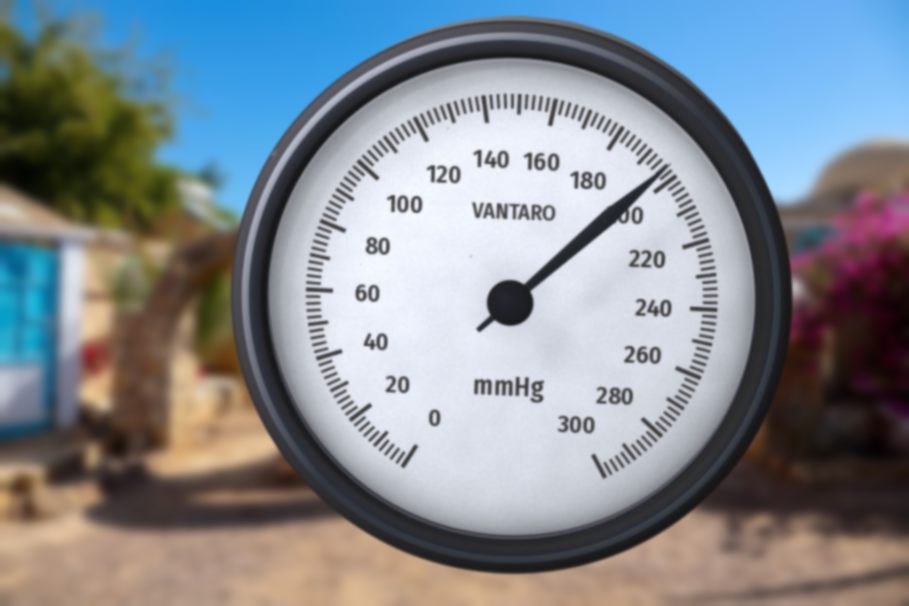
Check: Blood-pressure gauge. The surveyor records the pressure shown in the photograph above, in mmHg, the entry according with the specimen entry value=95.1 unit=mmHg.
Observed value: value=196 unit=mmHg
